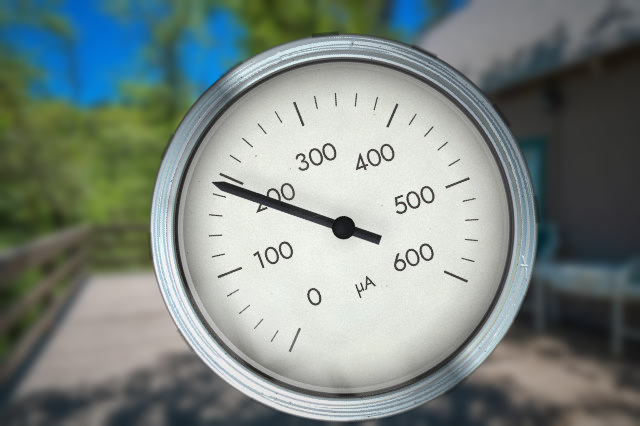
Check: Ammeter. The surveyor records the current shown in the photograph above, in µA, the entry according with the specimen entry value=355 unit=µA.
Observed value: value=190 unit=µA
